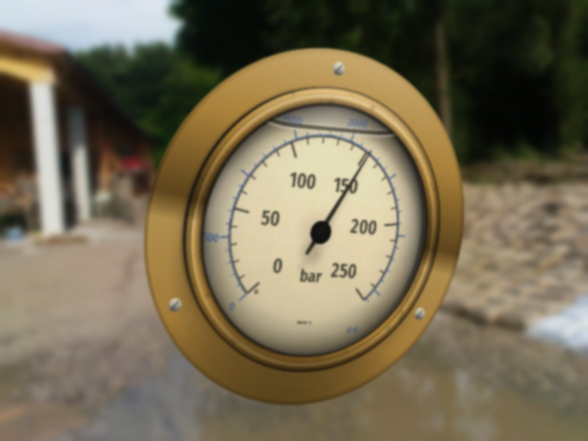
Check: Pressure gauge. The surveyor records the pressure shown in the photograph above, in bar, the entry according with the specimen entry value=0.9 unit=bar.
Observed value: value=150 unit=bar
